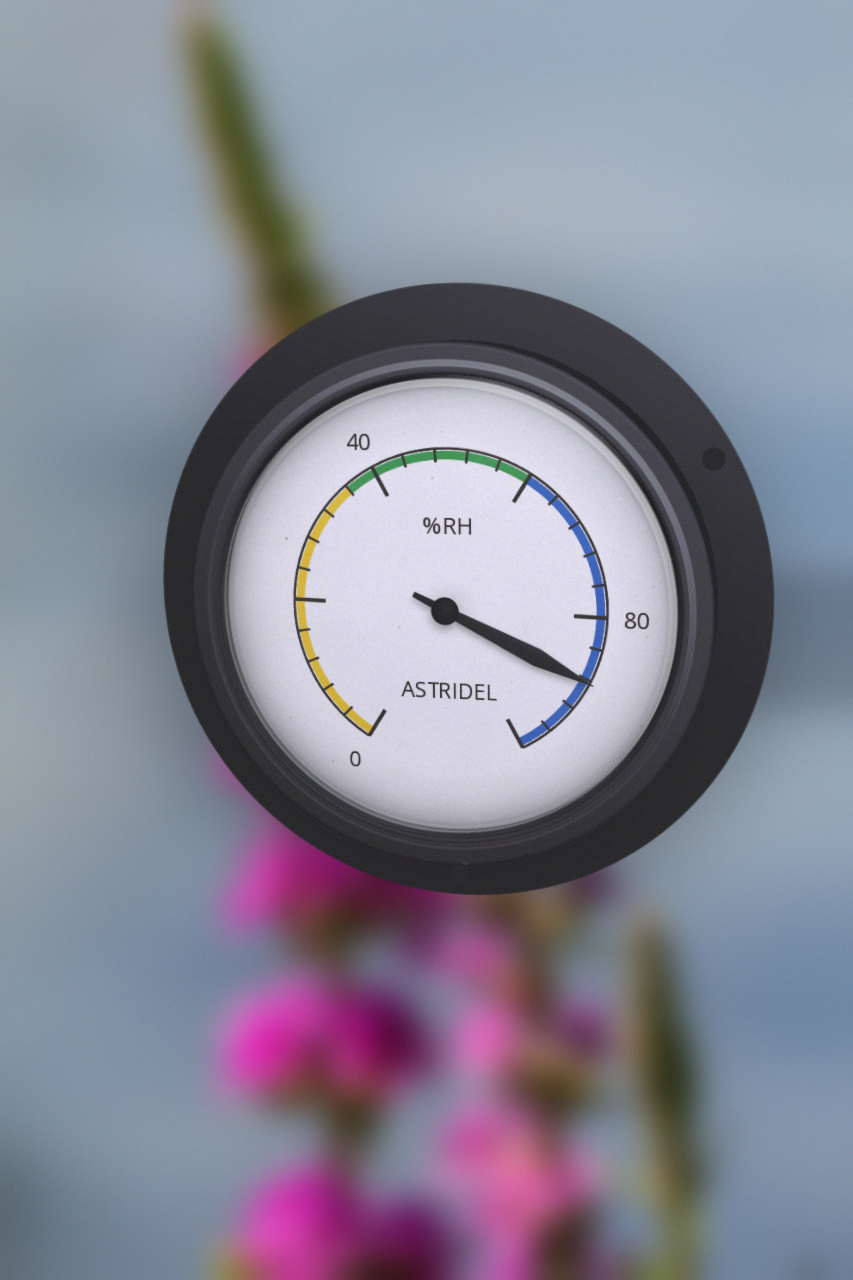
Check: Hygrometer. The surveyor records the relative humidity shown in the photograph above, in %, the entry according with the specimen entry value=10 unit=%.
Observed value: value=88 unit=%
